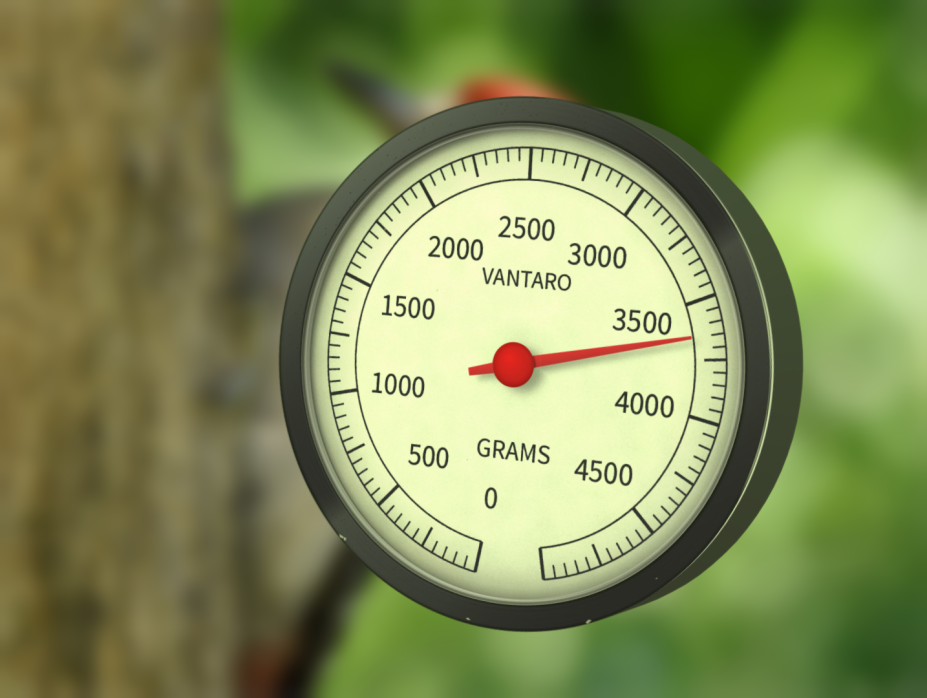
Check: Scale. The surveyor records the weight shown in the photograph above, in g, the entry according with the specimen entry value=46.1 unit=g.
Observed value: value=3650 unit=g
